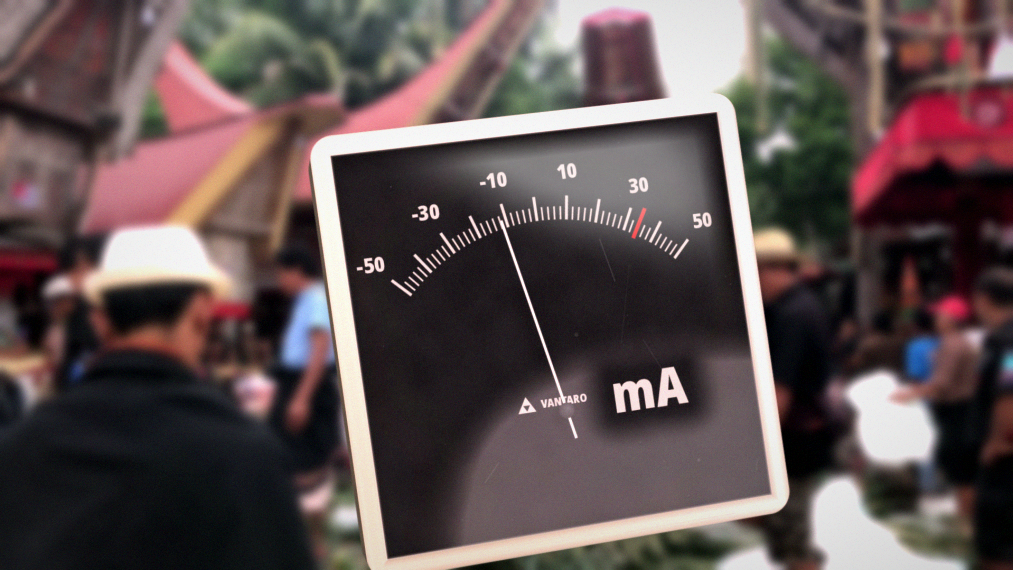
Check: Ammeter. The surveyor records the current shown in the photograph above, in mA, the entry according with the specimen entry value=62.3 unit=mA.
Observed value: value=-12 unit=mA
